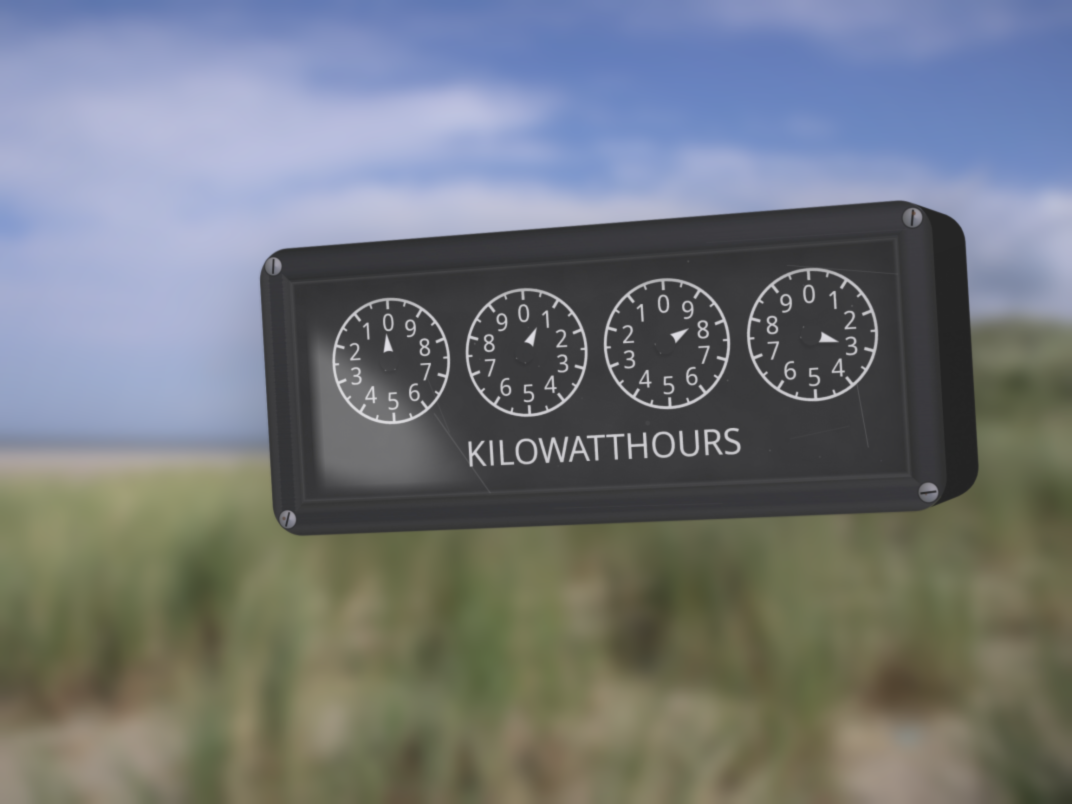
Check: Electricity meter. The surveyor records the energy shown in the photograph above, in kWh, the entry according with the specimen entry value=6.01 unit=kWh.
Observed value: value=83 unit=kWh
